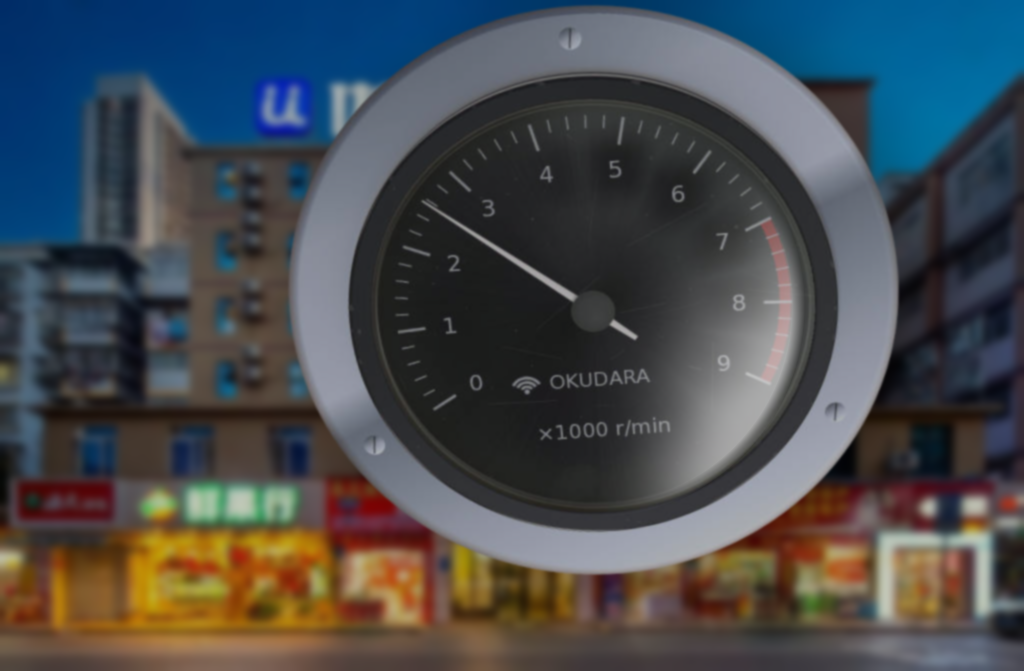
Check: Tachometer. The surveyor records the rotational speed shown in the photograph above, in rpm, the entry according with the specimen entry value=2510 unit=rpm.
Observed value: value=2600 unit=rpm
